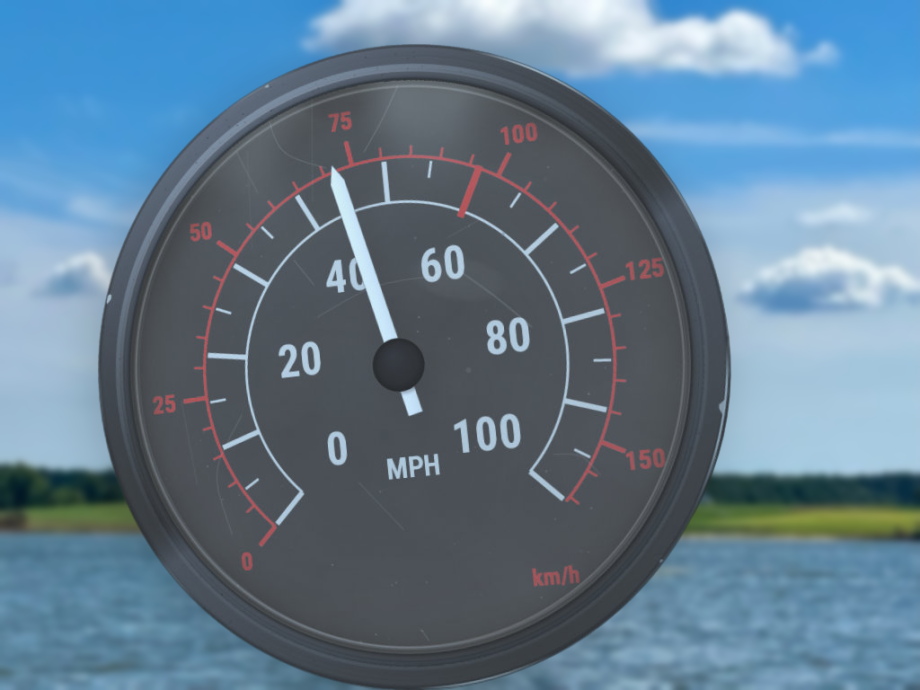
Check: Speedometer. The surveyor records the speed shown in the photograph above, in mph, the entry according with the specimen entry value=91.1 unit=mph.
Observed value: value=45 unit=mph
